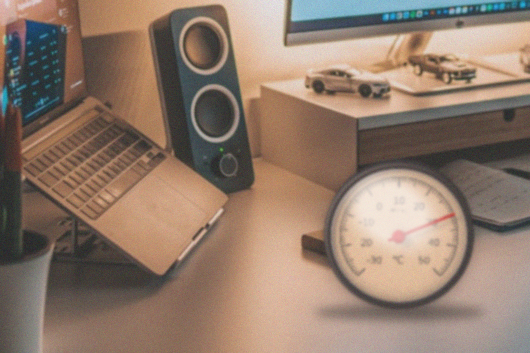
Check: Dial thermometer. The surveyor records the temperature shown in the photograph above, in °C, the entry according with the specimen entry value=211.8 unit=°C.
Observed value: value=30 unit=°C
